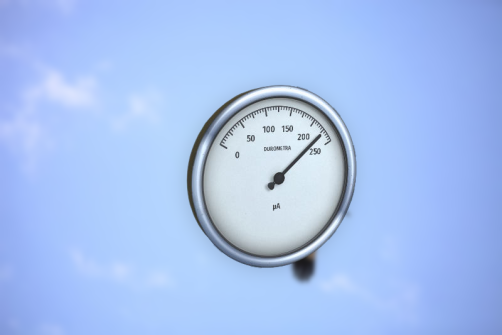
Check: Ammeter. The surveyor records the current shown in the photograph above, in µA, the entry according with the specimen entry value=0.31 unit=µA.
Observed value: value=225 unit=µA
